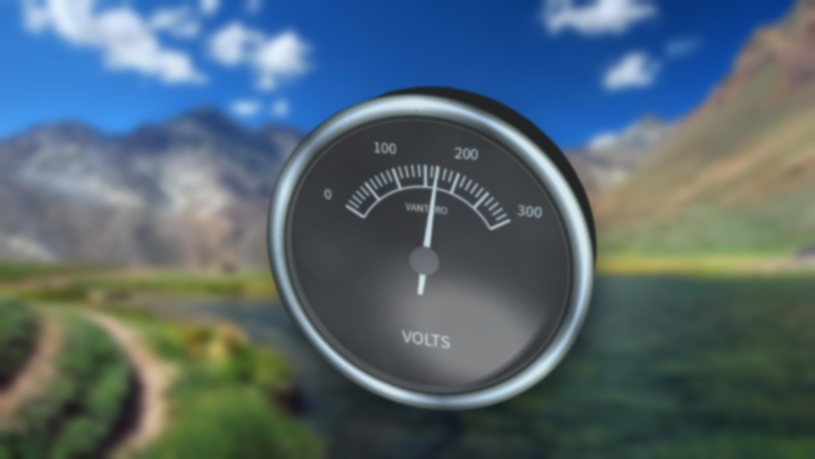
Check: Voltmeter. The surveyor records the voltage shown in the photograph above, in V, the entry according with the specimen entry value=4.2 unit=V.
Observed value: value=170 unit=V
